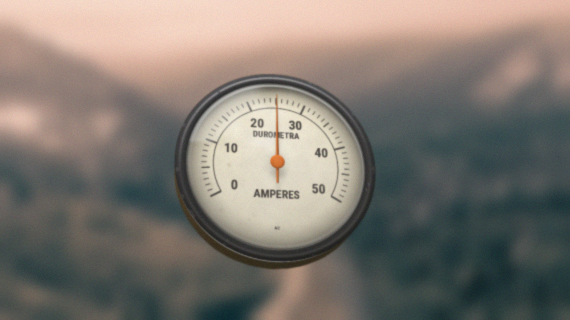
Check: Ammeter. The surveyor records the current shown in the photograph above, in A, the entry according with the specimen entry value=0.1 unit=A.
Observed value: value=25 unit=A
